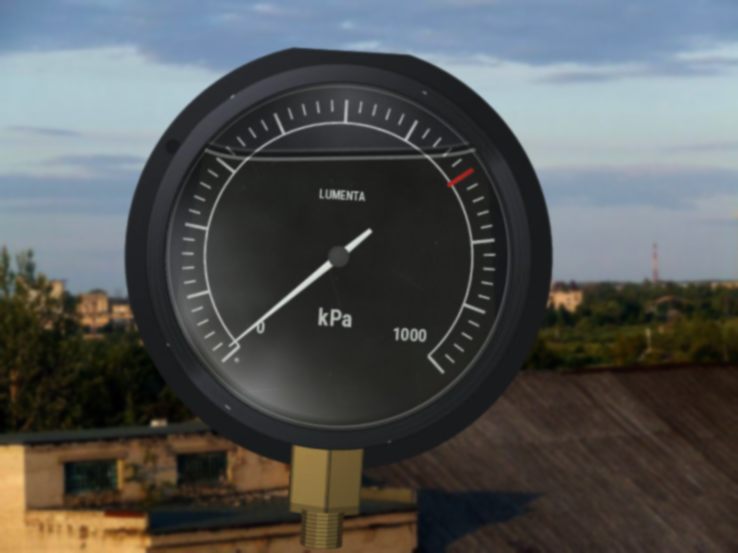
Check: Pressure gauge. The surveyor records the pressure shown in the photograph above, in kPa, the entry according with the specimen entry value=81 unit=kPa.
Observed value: value=10 unit=kPa
